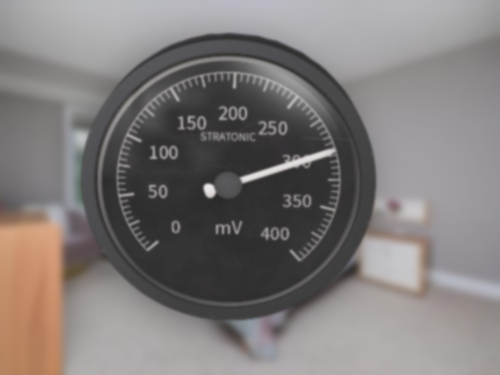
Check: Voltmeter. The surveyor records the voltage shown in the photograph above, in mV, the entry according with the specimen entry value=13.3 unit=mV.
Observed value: value=300 unit=mV
